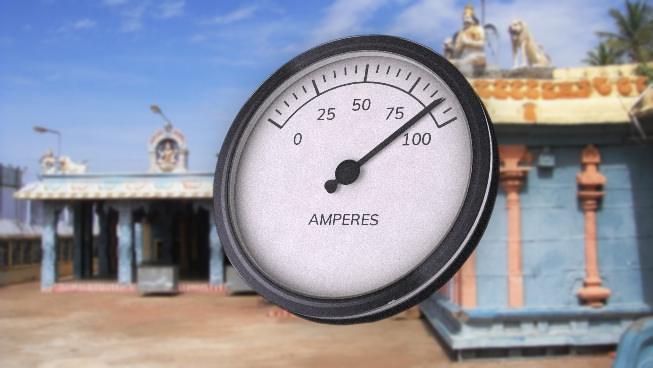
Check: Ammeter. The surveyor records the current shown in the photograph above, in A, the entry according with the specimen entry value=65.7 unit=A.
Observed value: value=90 unit=A
